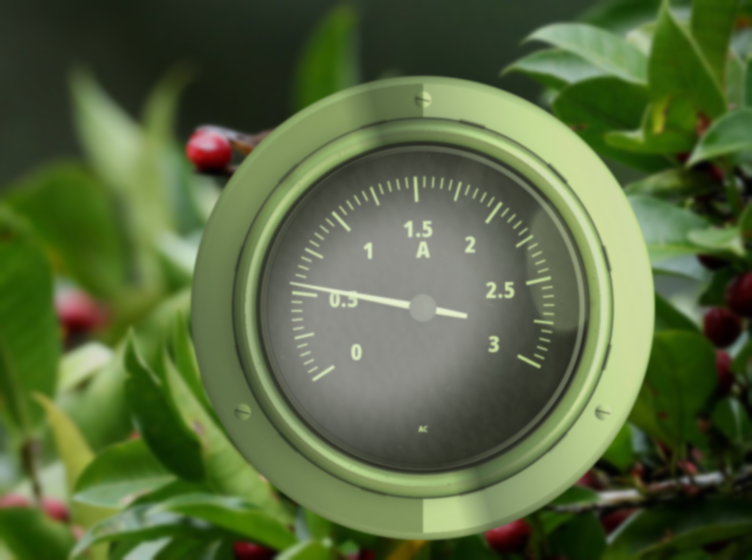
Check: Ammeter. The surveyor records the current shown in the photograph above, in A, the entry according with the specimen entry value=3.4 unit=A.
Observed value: value=0.55 unit=A
